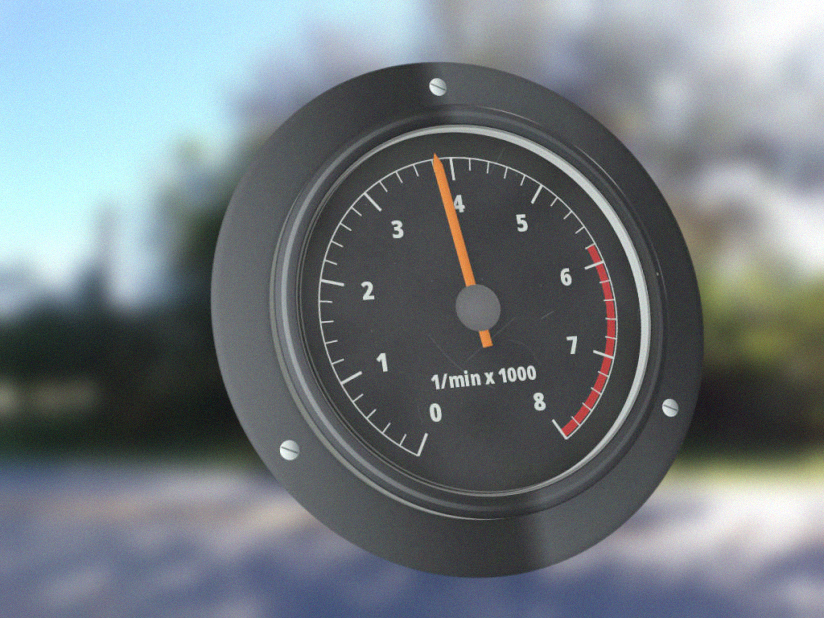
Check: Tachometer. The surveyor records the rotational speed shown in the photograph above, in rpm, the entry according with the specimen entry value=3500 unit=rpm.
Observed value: value=3800 unit=rpm
